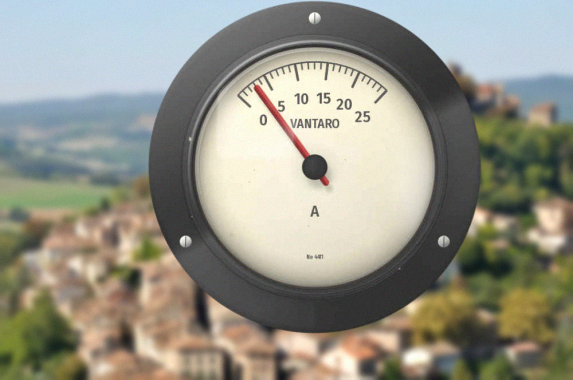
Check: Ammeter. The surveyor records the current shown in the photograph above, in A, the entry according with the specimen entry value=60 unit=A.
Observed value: value=3 unit=A
